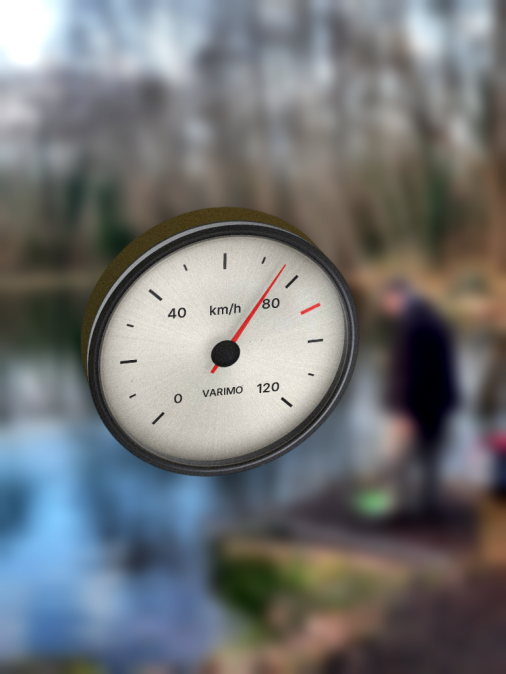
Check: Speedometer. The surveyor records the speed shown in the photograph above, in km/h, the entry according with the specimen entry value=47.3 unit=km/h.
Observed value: value=75 unit=km/h
